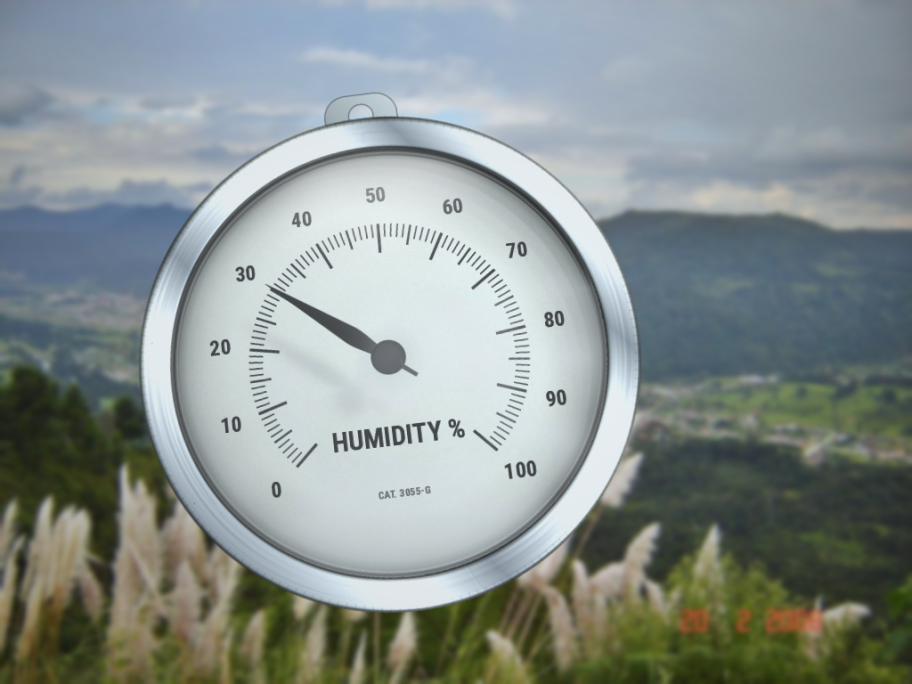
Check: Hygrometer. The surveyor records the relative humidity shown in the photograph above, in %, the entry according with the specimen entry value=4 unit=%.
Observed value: value=30 unit=%
